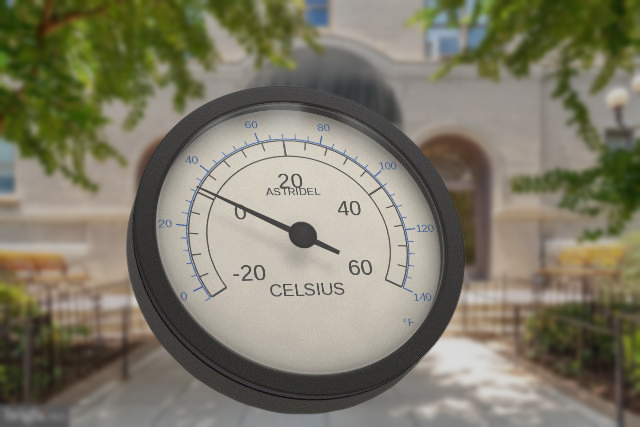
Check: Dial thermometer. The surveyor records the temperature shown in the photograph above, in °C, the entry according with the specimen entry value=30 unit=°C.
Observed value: value=0 unit=°C
